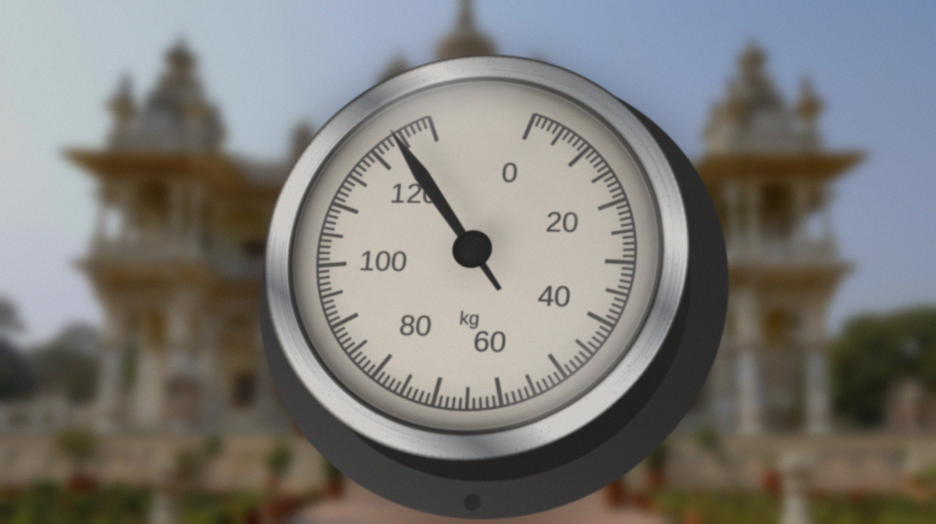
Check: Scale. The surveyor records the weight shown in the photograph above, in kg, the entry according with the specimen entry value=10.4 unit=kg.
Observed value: value=124 unit=kg
